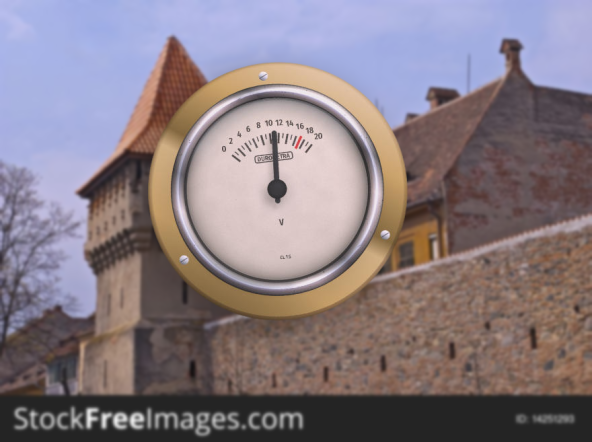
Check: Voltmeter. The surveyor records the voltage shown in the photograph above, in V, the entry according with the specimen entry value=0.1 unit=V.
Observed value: value=11 unit=V
